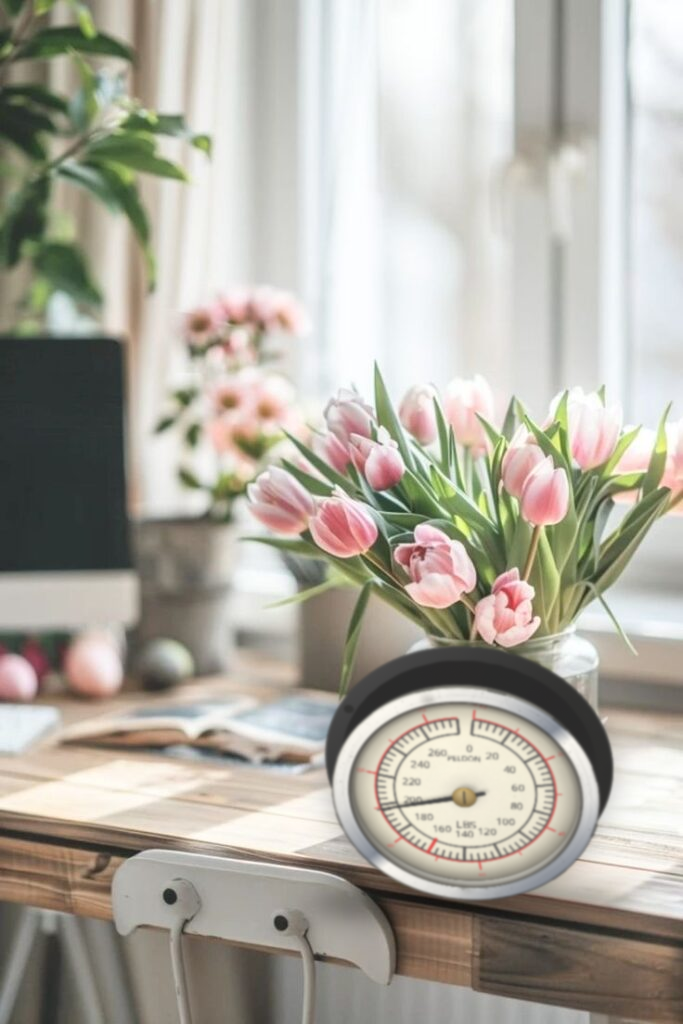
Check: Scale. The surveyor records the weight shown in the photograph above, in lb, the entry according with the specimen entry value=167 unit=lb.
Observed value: value=200 unit=lb
